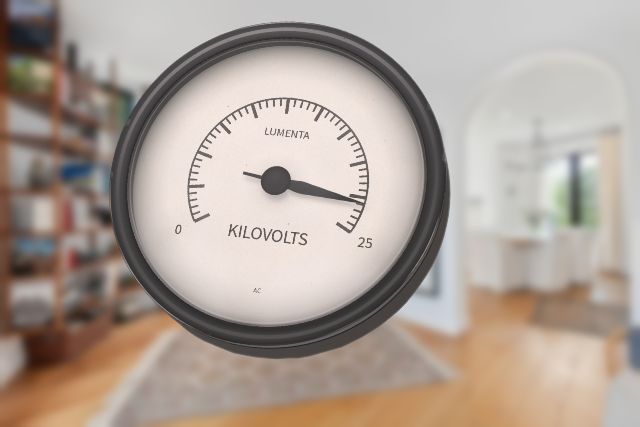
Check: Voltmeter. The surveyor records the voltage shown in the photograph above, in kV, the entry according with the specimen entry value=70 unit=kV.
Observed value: value=23 unit=kV
